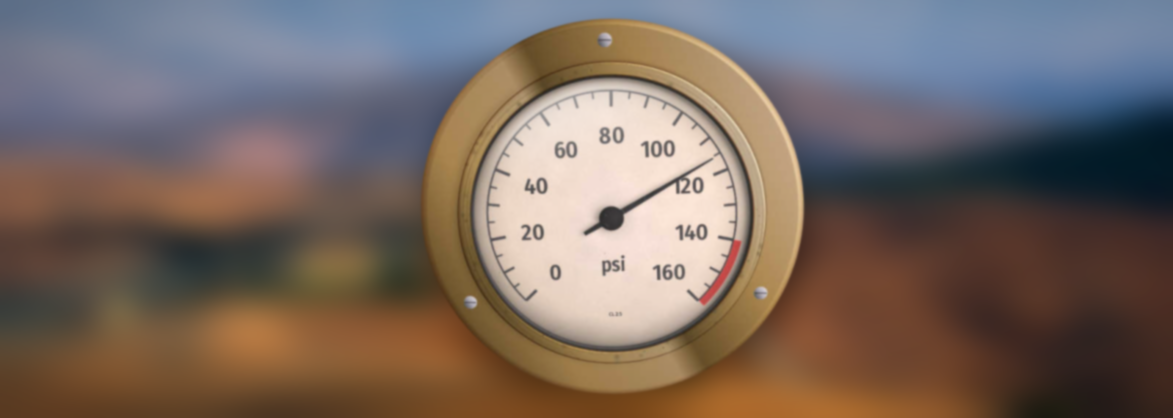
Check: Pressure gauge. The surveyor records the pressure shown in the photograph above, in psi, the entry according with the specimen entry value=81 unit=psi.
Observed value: value=115 unit=psi
